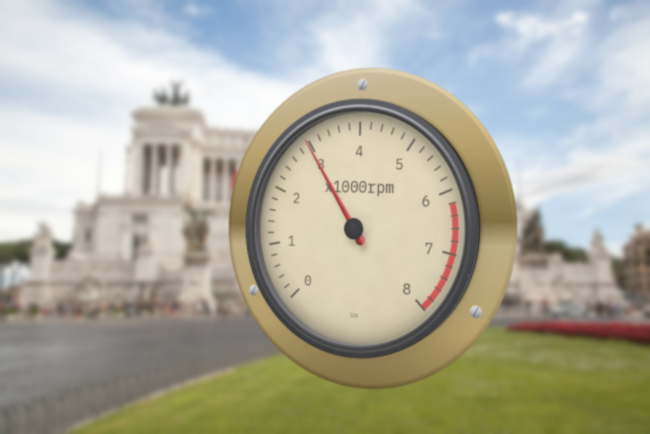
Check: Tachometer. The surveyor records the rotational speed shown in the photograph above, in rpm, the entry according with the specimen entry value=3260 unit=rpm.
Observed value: value=3000 unit=rpm
